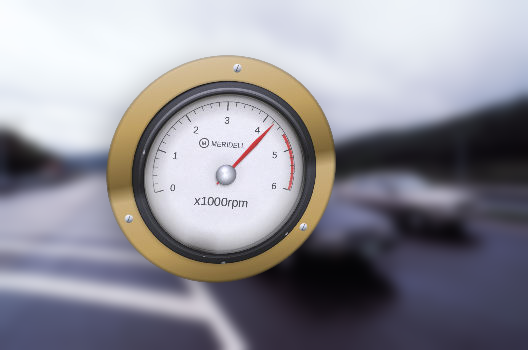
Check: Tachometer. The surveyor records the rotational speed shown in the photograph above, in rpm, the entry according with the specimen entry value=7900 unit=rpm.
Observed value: value=4200 unit=rpm
